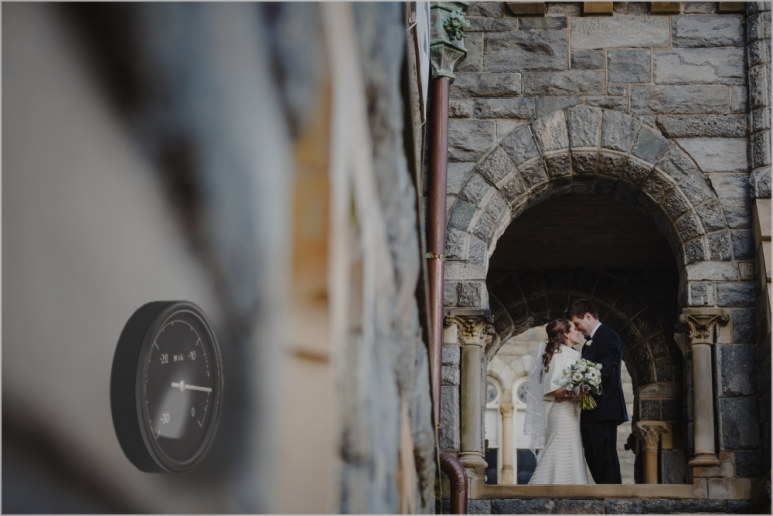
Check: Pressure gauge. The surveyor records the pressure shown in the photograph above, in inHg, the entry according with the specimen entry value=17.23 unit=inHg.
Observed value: value=-4 unit=inHg
